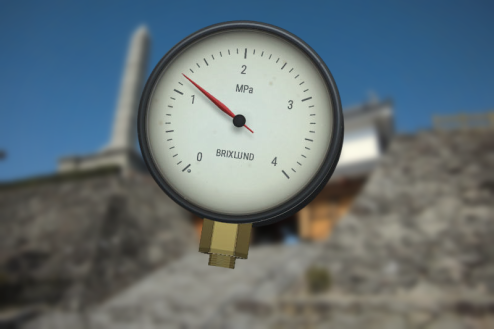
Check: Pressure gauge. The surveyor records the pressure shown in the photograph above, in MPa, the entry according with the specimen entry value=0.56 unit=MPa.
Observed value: value=1.2 unit=MPa
